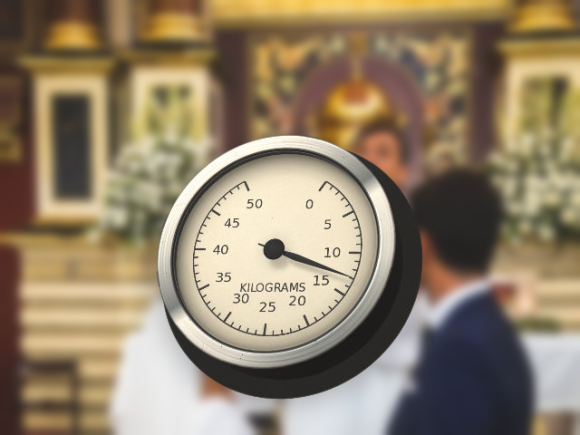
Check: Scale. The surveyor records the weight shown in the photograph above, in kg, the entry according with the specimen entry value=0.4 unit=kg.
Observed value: value=13 unit=kg
